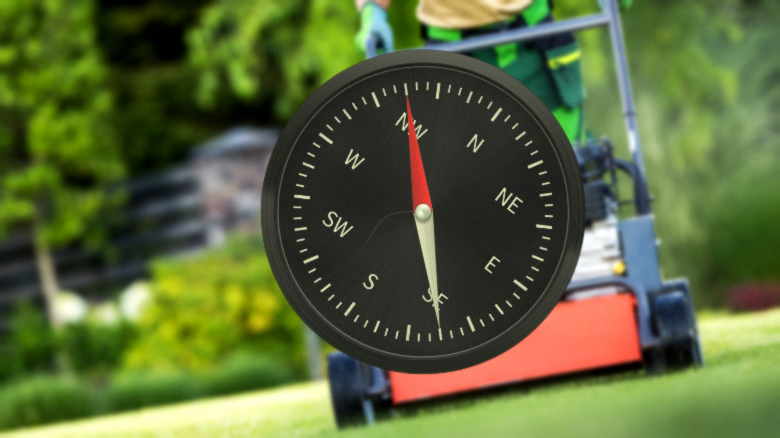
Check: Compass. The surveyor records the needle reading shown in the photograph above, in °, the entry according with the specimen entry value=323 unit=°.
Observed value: value=315 unit=°
